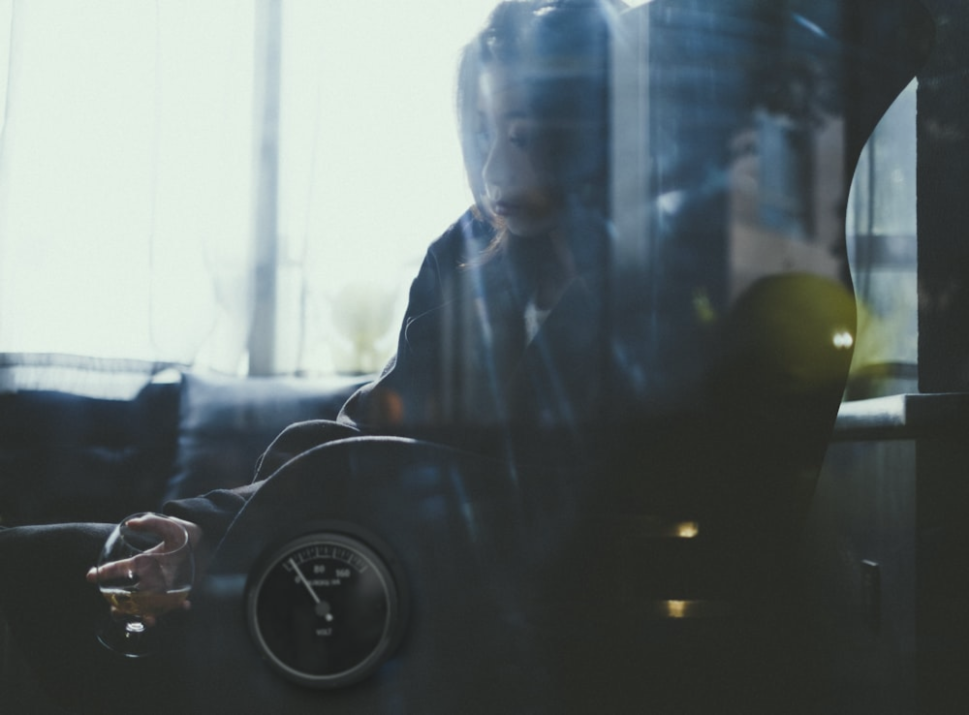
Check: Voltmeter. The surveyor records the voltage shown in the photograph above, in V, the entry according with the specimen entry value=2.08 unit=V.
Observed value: value=20 unit=V
